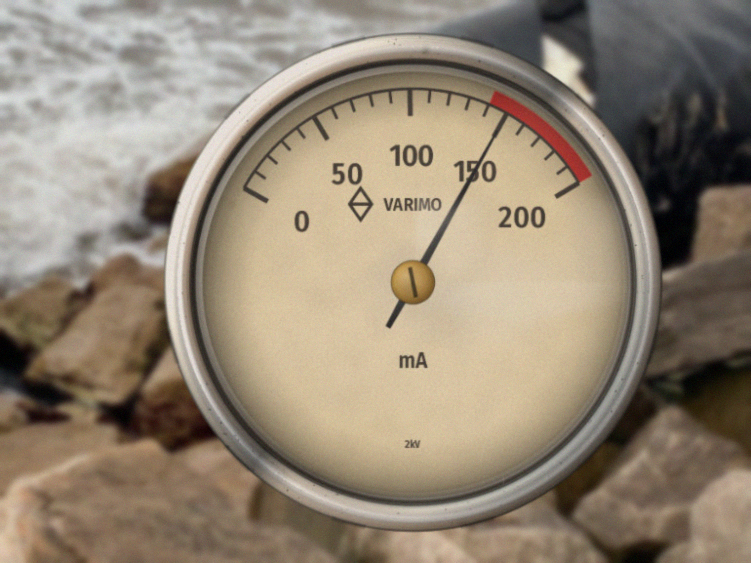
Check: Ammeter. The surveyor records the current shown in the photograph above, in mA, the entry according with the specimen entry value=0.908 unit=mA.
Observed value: value=150 unit=mA
